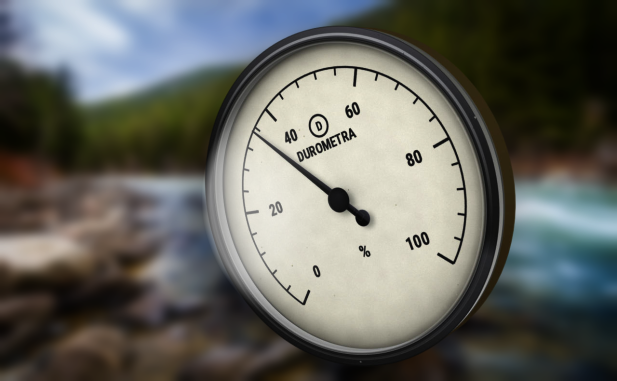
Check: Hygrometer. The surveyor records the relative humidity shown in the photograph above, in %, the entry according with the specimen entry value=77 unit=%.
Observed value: value=36 unit=%
